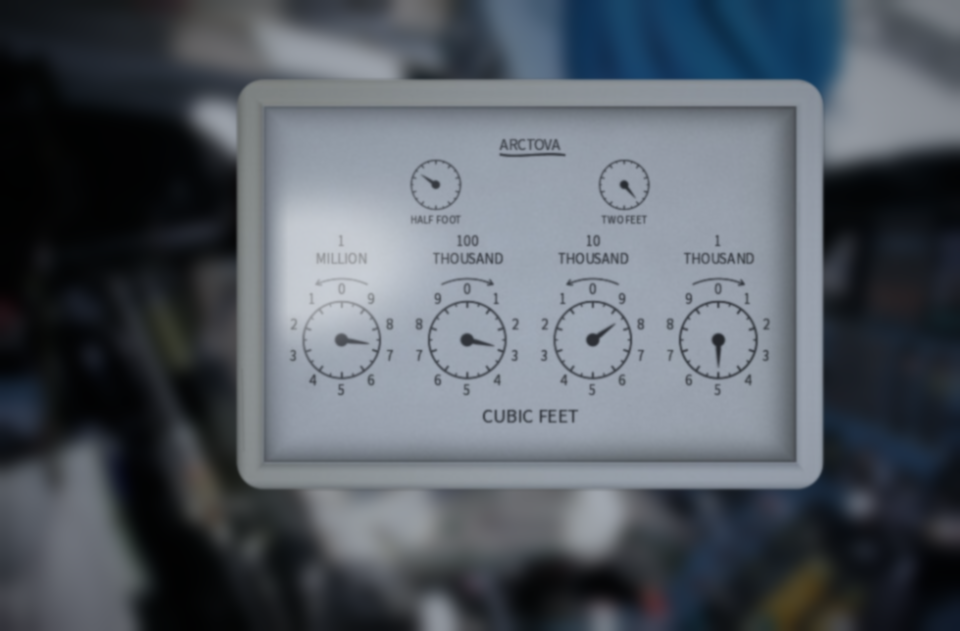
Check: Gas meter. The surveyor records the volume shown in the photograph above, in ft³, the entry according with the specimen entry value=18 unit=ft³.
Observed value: value=728500 unit=ft³
